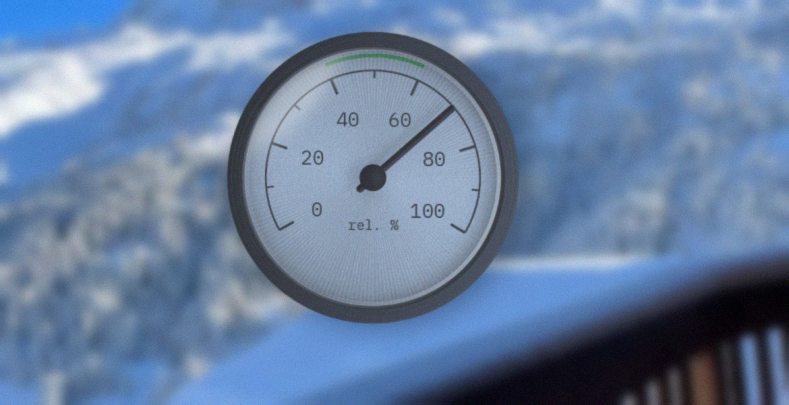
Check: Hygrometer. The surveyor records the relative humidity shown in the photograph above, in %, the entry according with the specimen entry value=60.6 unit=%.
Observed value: value=70 unit=%
